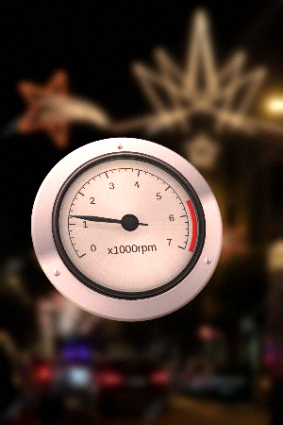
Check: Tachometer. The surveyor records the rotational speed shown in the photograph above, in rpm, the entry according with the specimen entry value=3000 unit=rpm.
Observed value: value=1200 unit=rpm
